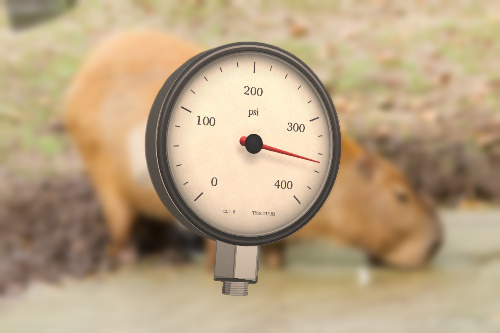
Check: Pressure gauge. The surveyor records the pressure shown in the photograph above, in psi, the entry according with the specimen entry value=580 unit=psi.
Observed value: value=350 unit=psi
